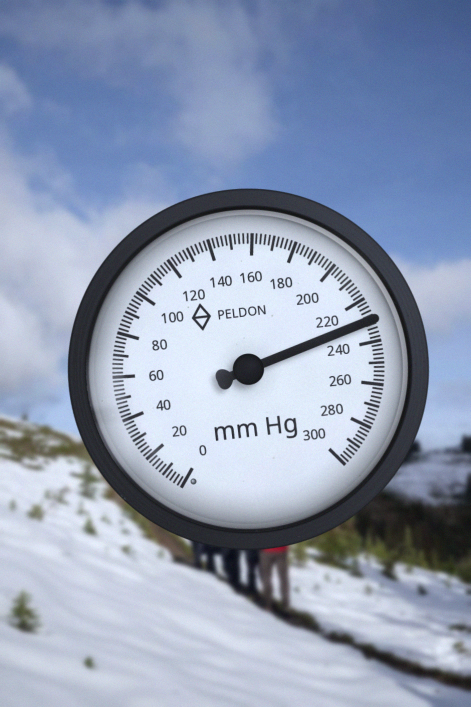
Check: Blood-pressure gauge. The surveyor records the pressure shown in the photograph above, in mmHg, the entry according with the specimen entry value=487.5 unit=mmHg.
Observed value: value=230 unit=mmHg
